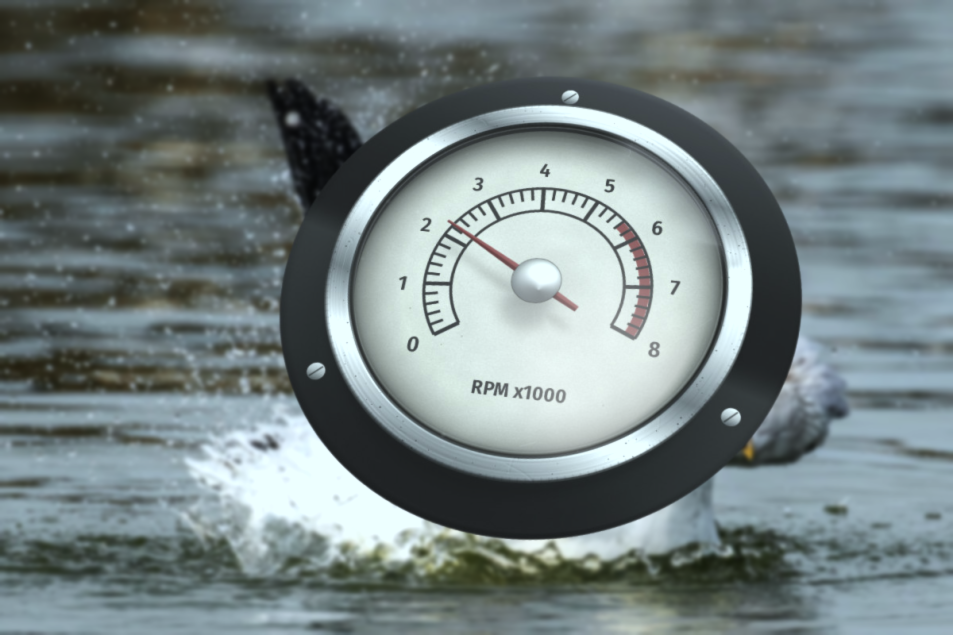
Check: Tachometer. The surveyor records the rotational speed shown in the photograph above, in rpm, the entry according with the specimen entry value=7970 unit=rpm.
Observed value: value=2200 unit=rpm
